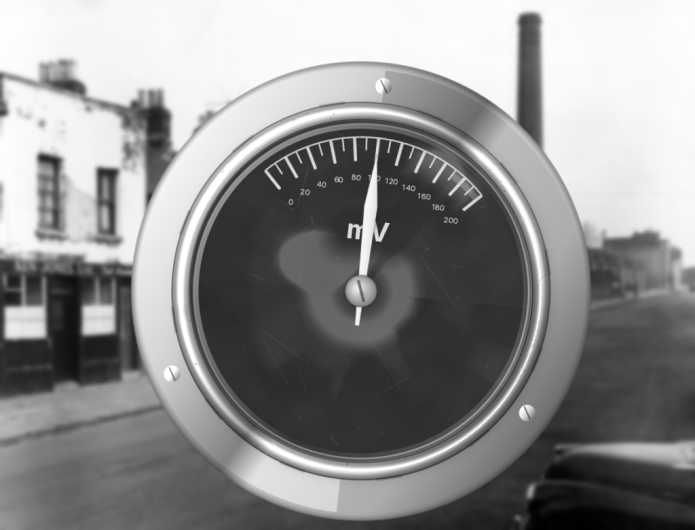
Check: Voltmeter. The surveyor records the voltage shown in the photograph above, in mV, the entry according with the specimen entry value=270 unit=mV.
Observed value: value=100 unit=mV
